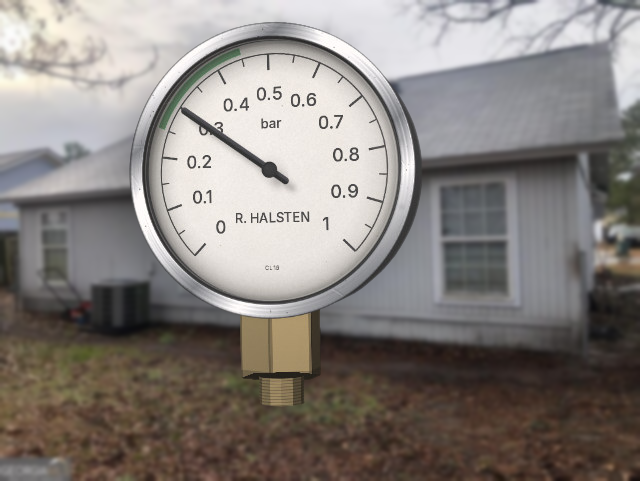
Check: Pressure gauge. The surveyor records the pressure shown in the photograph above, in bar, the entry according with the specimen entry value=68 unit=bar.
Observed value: value=0.3 unit=bar
